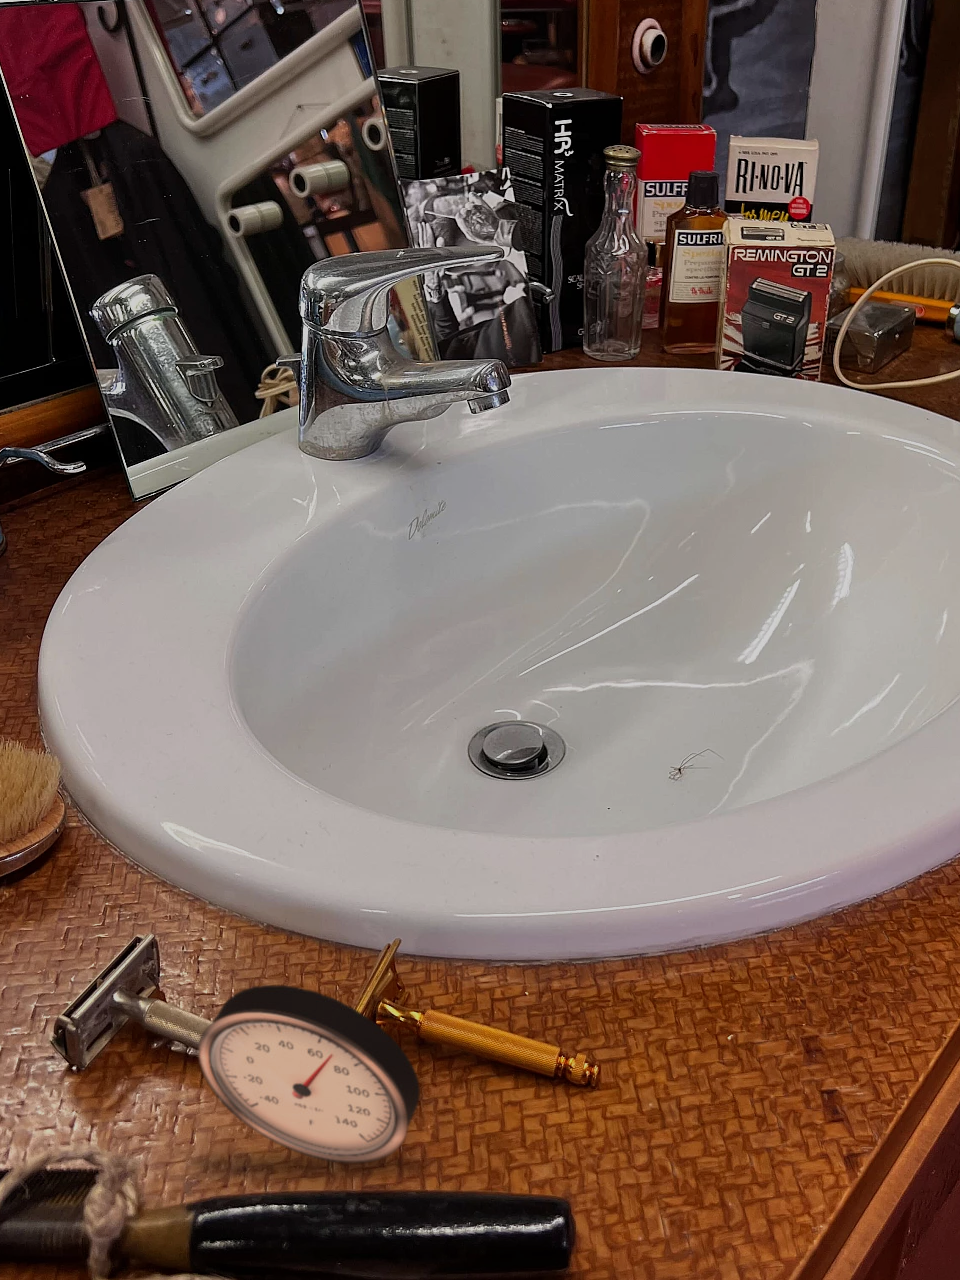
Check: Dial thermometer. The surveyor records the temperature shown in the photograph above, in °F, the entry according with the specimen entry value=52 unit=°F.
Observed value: value=68 unit=°F
